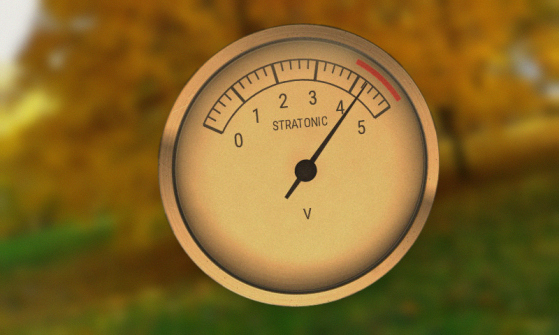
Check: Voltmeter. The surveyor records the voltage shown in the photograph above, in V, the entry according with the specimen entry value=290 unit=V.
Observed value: value=4.2 unit=V
